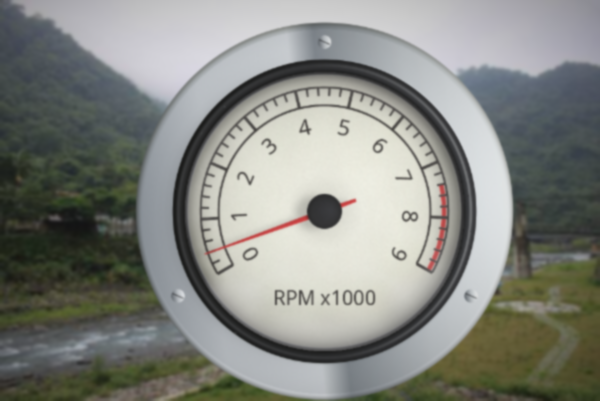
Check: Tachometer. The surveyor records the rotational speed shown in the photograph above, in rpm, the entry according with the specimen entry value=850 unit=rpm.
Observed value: value=400 unit=rpm
